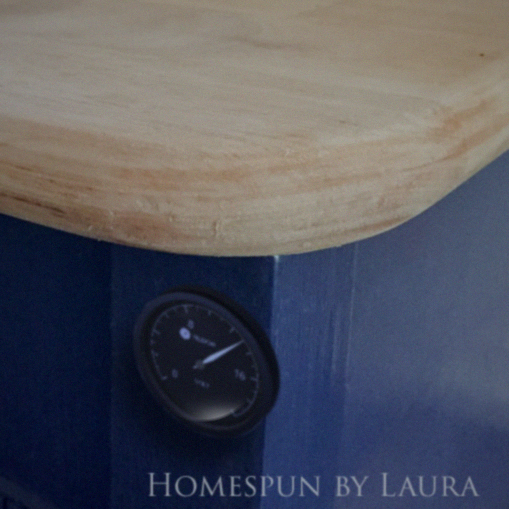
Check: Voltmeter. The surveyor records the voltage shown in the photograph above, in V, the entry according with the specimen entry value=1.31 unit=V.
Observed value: value=13 unit=V
